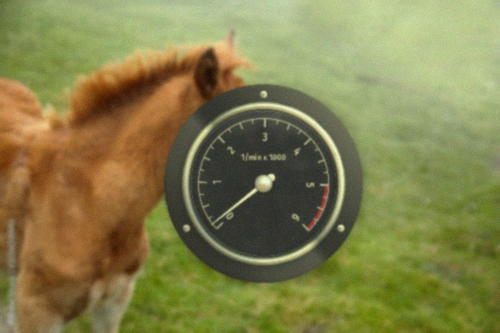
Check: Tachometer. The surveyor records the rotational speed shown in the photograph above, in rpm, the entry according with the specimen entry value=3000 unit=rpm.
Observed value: value=125 unit=rpm
